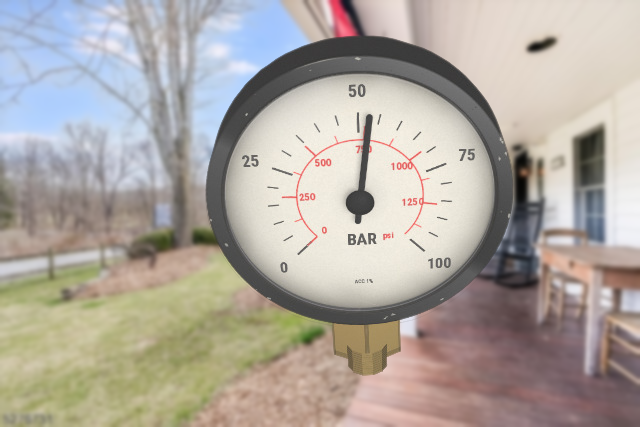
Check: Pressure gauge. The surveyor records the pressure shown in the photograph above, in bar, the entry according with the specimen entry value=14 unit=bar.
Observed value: value=52.5 unit=bar
